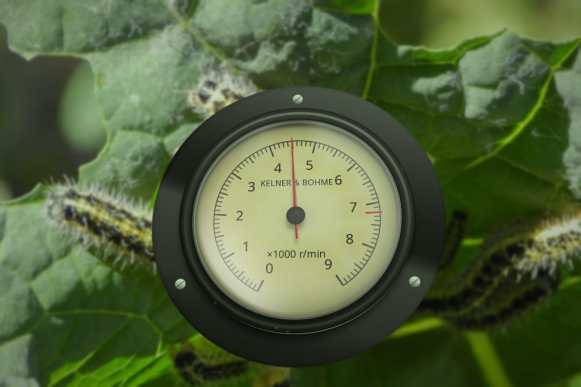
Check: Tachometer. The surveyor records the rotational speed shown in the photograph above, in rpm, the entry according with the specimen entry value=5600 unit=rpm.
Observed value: value=4500 unit=rpm
